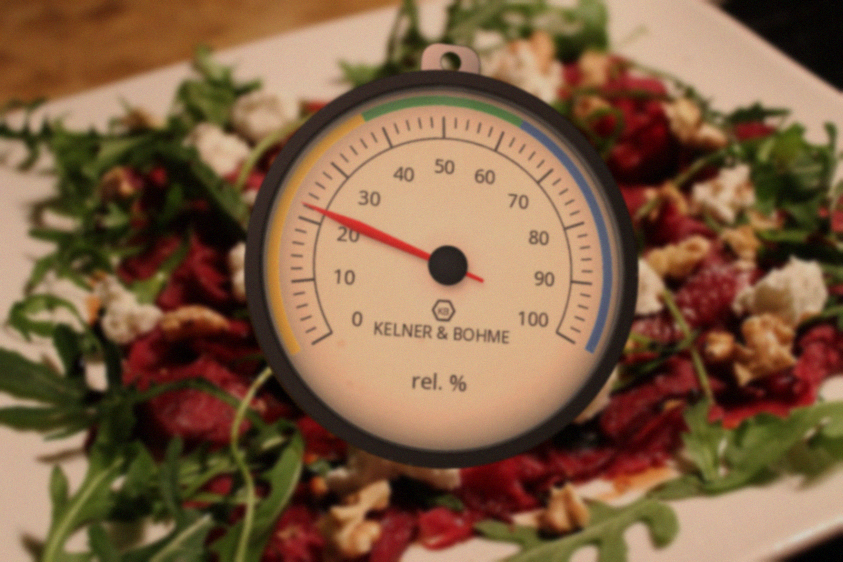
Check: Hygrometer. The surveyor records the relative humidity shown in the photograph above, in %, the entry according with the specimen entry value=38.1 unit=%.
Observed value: value=22 unit=%
